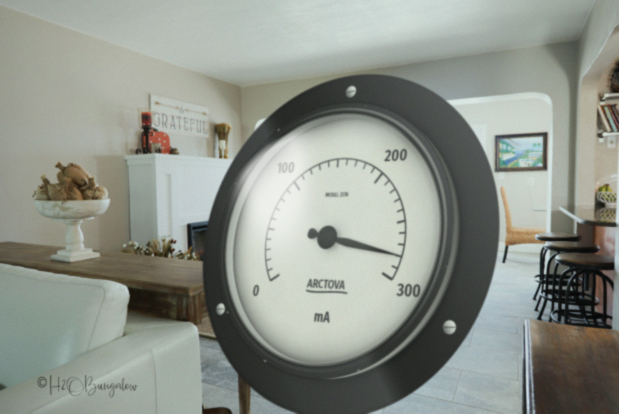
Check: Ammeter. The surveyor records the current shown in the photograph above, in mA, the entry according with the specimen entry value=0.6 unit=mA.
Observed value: value=280 unit=mA
